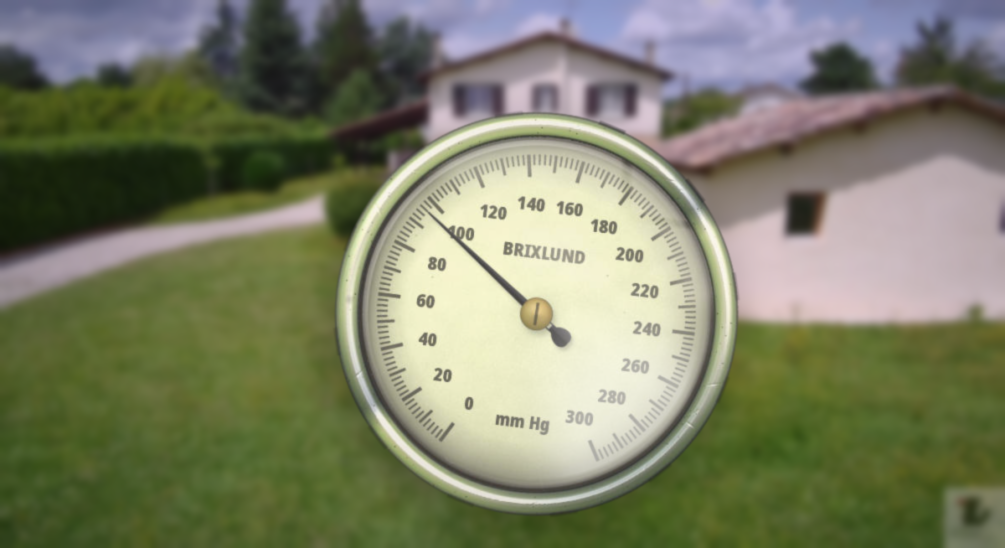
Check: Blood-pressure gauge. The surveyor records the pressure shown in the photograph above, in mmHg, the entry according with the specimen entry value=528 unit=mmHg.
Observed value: value=96 unit=mmHg
